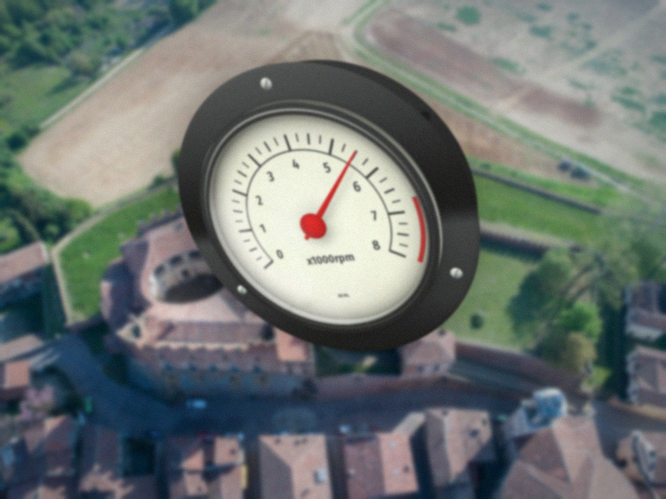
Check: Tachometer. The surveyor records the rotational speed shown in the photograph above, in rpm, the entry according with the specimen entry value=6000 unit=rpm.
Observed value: value=5500 unit=rpm
